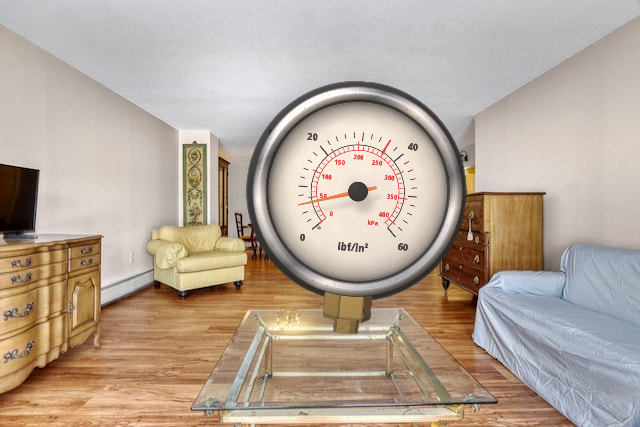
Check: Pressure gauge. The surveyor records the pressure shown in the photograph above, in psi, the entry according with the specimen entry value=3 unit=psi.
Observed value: value=6 unit=psi
